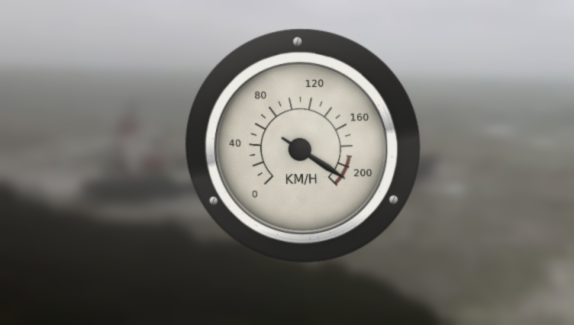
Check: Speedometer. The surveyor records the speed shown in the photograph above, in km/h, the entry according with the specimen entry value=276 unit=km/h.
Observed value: value=210 unit=km/h
